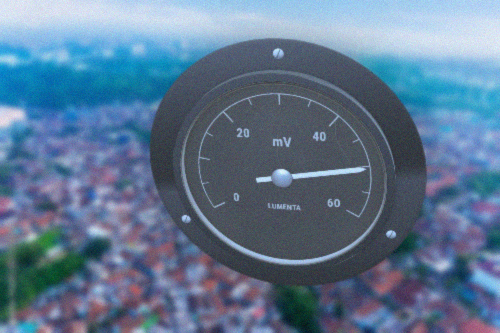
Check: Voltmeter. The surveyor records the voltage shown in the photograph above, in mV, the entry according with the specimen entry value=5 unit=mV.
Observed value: value=50 unit=mV
